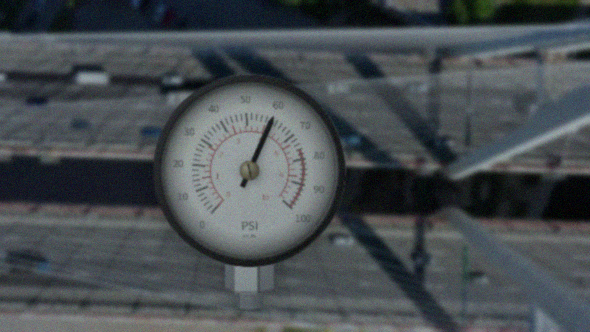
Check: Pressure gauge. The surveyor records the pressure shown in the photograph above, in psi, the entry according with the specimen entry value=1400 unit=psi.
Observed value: value=60 unit=psi
